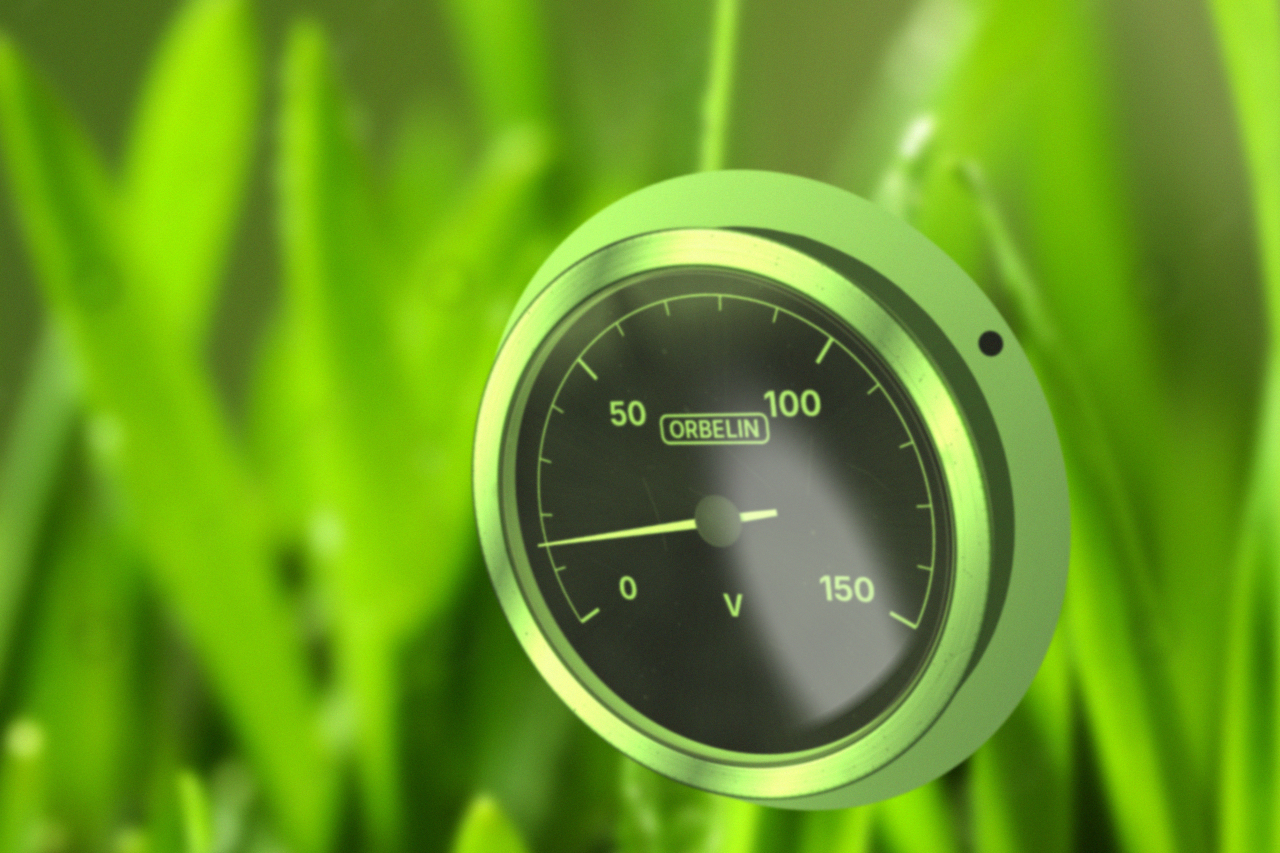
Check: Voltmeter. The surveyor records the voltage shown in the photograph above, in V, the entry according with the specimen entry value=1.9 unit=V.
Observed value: value=15 unit=V
